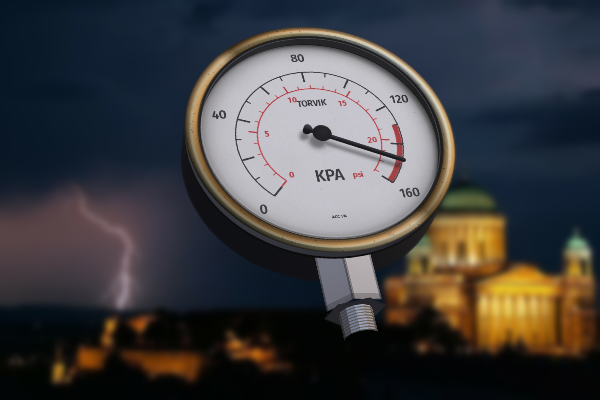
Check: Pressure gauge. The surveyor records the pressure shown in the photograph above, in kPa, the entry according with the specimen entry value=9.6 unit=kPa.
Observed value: value=150 unit=kPa
